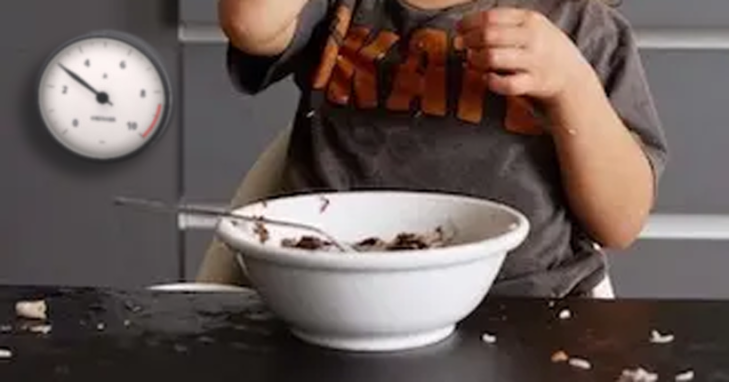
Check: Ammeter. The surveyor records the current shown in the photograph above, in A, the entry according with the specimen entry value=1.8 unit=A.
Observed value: value=3 unit=A
